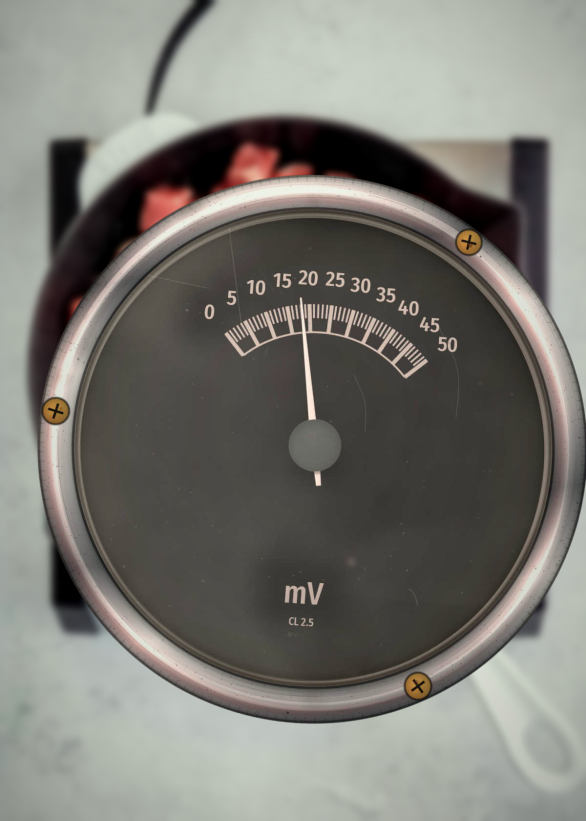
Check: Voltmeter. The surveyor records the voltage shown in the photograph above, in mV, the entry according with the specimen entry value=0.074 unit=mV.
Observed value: value=18 unit=mV
